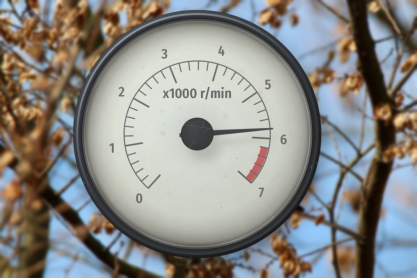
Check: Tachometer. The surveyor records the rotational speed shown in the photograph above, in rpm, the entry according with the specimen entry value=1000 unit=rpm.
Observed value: value=5800 unit=rpm
